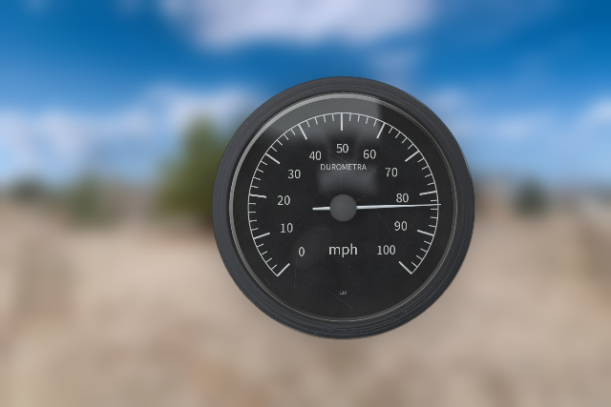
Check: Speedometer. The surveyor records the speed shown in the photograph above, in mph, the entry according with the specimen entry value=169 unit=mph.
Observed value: value=83 unit=mph
